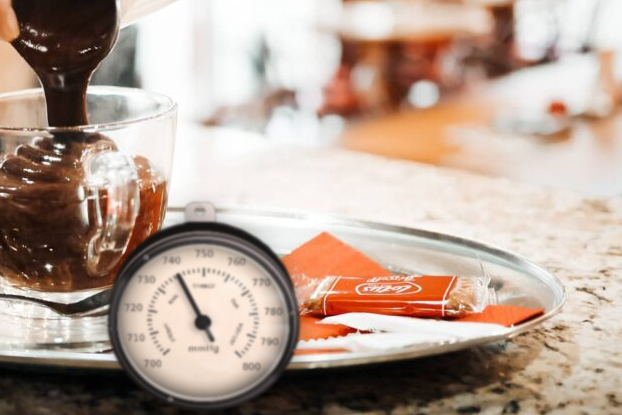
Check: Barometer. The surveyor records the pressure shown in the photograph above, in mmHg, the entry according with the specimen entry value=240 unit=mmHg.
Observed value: value=740 unit=mmHg
